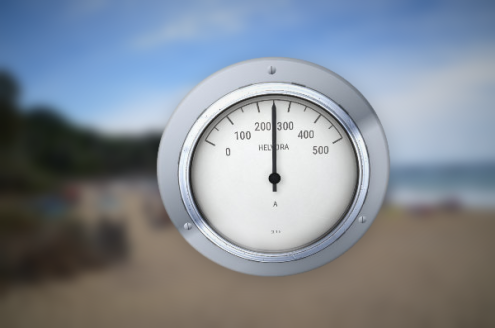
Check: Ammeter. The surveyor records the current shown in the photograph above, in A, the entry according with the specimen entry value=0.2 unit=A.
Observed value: value=250 unit=A
